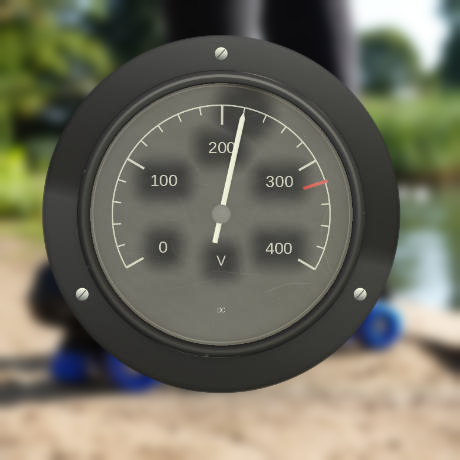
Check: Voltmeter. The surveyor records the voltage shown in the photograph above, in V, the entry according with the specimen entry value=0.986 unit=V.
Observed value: value=220 unit=V
